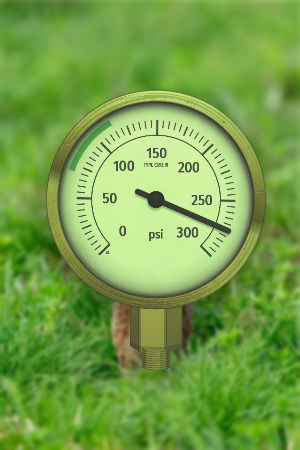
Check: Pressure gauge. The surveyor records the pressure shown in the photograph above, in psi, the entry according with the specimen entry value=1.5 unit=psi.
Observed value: value=275 unit=psi
